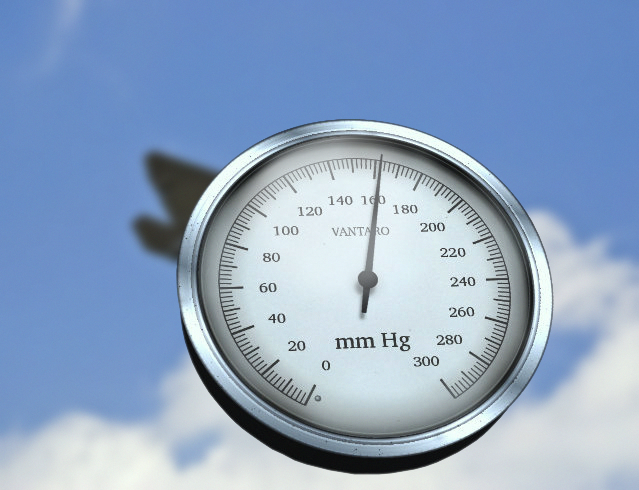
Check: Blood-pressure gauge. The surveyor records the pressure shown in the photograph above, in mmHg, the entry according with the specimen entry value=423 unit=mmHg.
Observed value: value=162 unit=mmHg
